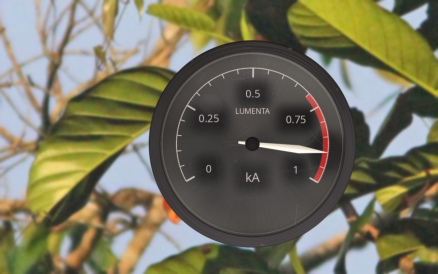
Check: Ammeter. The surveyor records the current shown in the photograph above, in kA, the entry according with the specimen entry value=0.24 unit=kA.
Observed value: value=0.9 unit=kA
